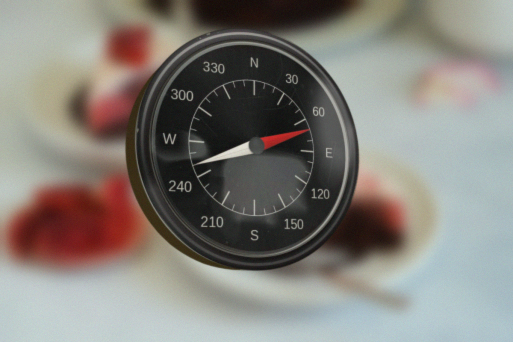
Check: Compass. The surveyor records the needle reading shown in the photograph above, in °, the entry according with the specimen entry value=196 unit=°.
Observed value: value=70 unit=°
